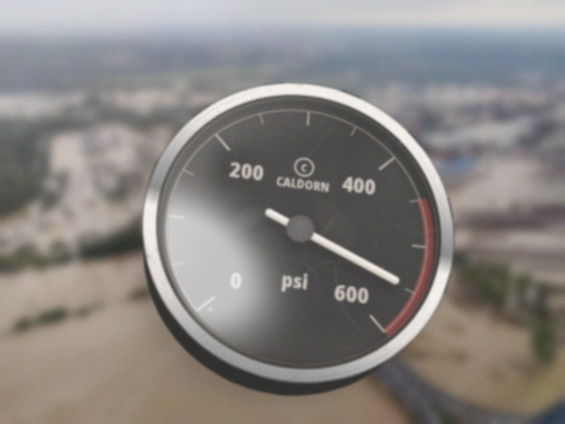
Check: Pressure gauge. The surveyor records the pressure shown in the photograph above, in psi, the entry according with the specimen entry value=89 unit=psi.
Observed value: value=550 unit=psi
